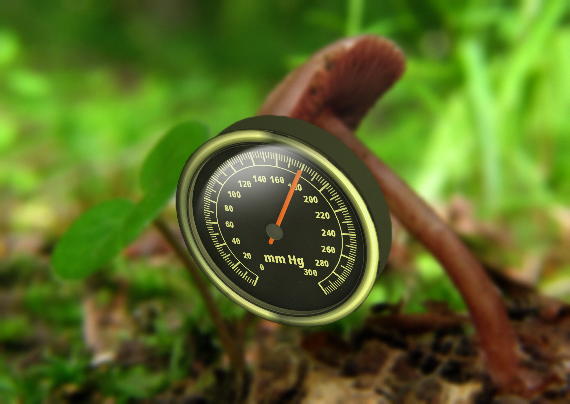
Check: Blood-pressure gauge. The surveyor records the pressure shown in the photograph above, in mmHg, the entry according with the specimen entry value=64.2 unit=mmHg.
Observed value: value=180 unit=mmHg
